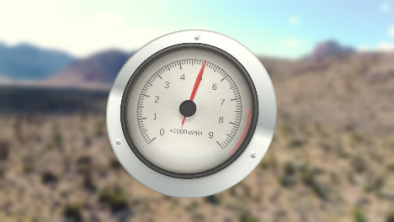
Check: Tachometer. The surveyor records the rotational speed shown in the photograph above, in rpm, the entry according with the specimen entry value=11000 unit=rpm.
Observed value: value=5000 unit=rpm
